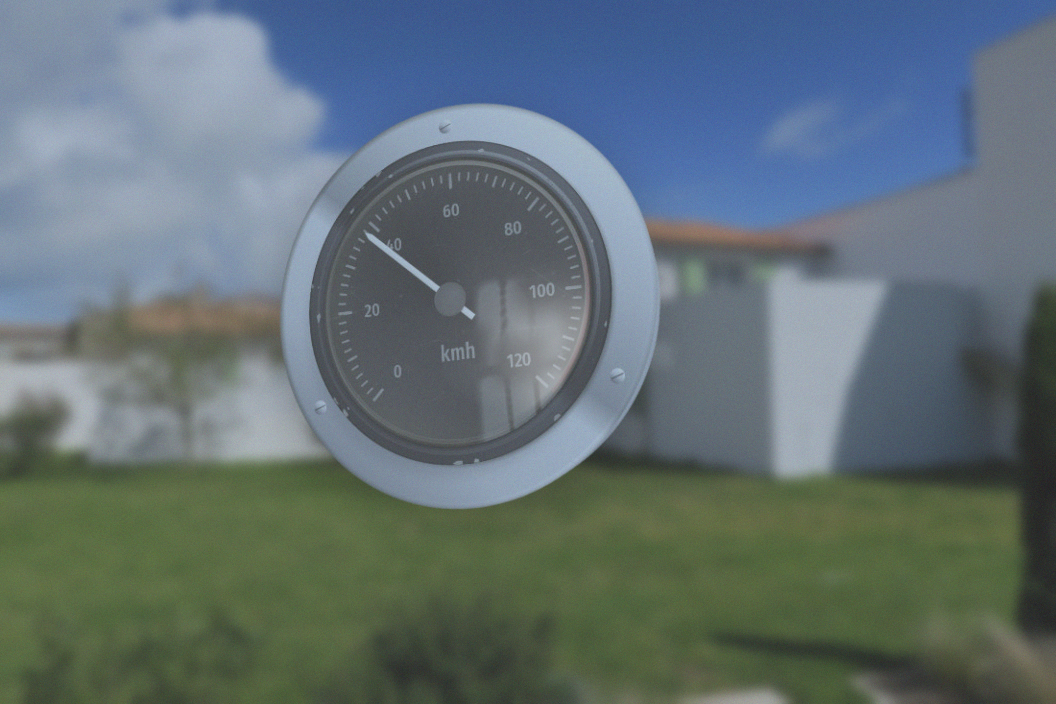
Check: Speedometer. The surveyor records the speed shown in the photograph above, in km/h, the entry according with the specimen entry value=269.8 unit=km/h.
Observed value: value=38 unit=km/h
